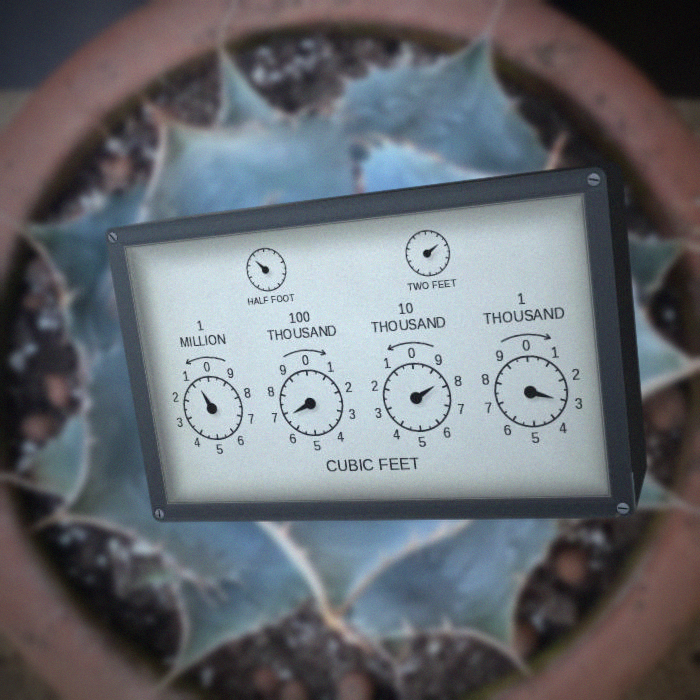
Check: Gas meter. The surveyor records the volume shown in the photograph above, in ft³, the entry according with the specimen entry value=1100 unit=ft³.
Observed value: value=68300 unit=ft³
